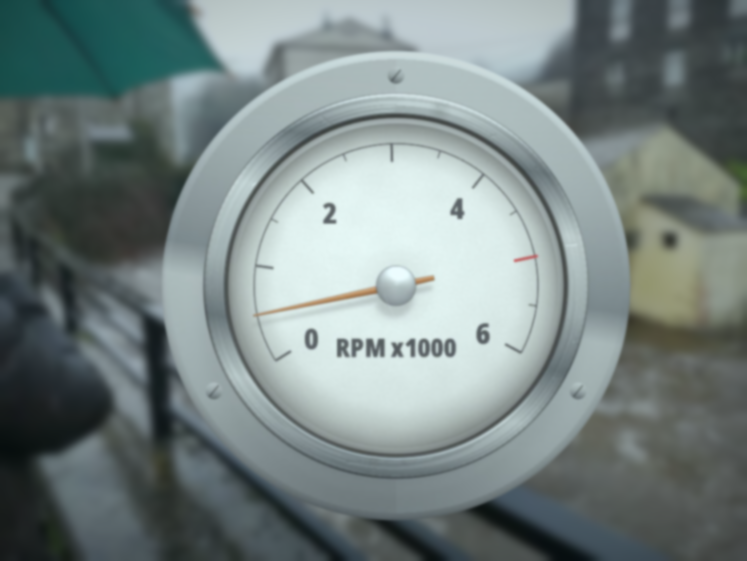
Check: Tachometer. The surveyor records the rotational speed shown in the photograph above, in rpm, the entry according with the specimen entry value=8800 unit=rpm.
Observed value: value=500 unit=rpm
